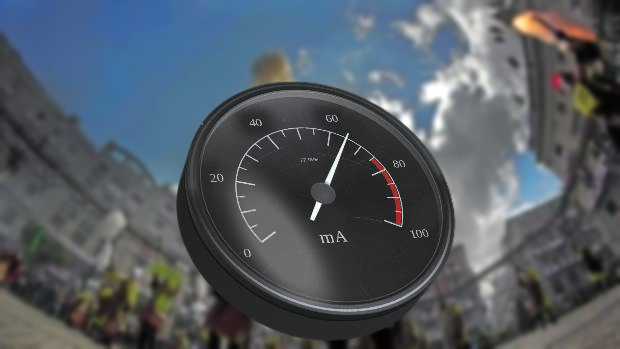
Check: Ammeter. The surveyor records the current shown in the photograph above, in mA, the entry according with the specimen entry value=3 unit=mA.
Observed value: value=65 unit=mA
